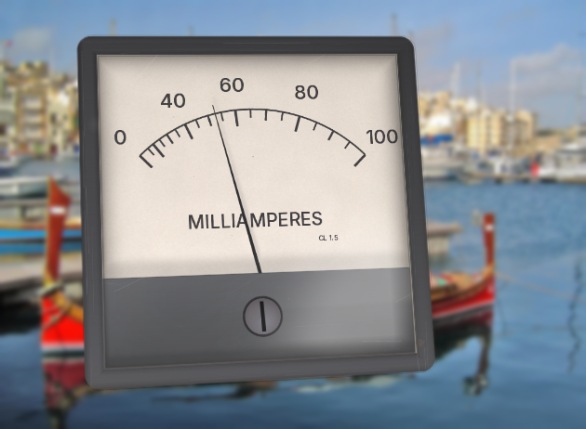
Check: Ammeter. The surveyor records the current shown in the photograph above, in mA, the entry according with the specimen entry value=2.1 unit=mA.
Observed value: value=52.5 unit=mA
